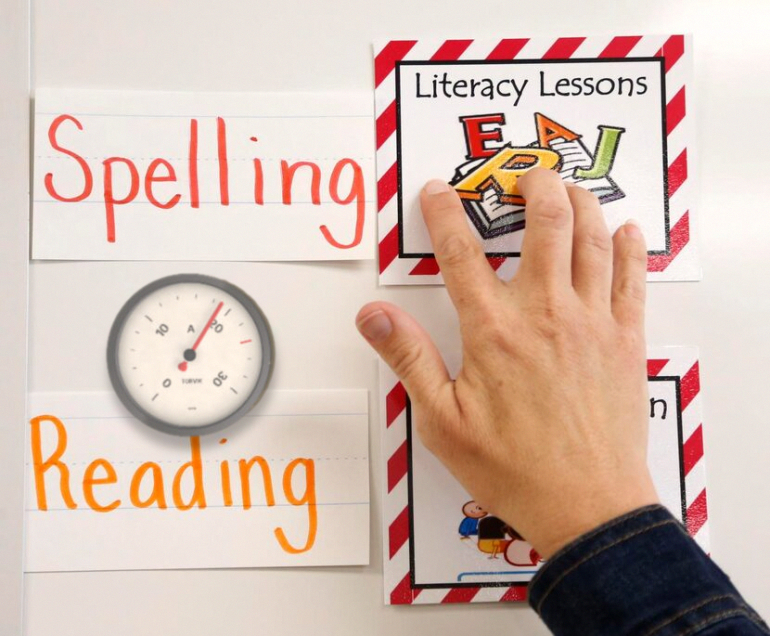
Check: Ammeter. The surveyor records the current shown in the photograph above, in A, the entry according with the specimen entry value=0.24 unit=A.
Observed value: value=19 unit=A
